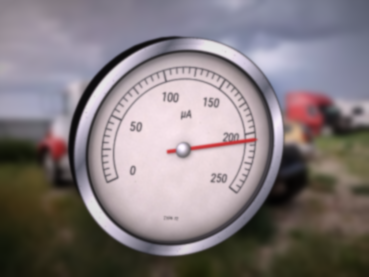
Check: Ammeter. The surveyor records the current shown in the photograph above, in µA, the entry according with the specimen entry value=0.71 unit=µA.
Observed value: value=205 unit=µA
